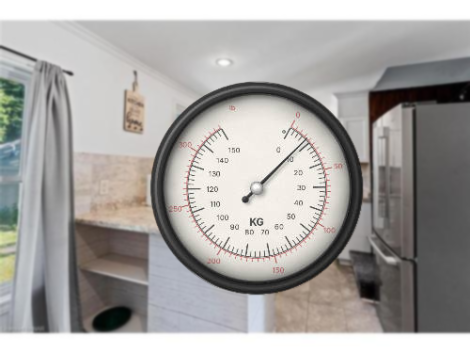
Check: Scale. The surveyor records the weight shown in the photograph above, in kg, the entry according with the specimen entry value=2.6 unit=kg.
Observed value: value=8 unit=kg
